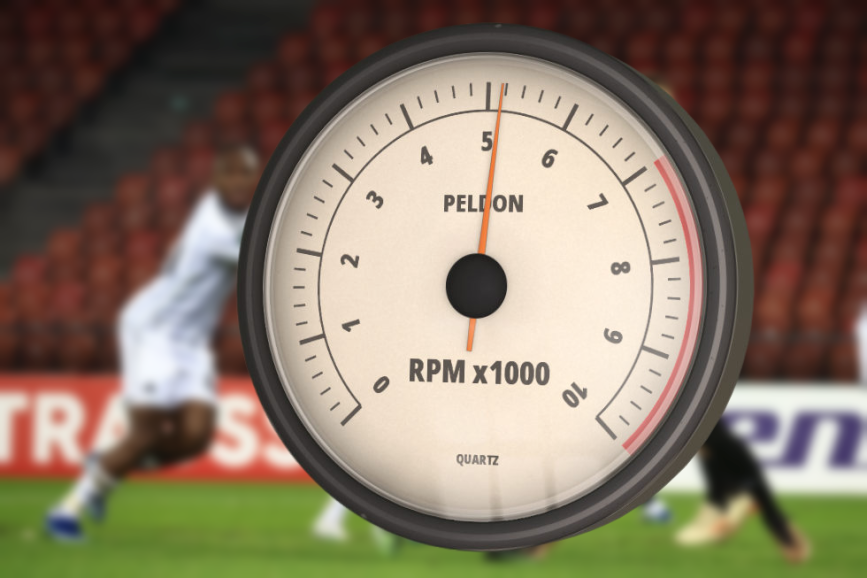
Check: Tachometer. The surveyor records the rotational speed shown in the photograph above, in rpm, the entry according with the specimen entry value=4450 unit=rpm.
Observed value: value=5200 unit=rpm
